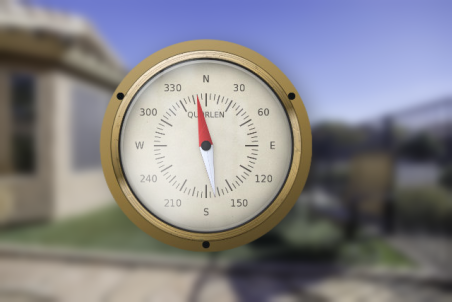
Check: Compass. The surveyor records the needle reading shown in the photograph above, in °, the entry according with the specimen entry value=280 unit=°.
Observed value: value=350 unit=°
